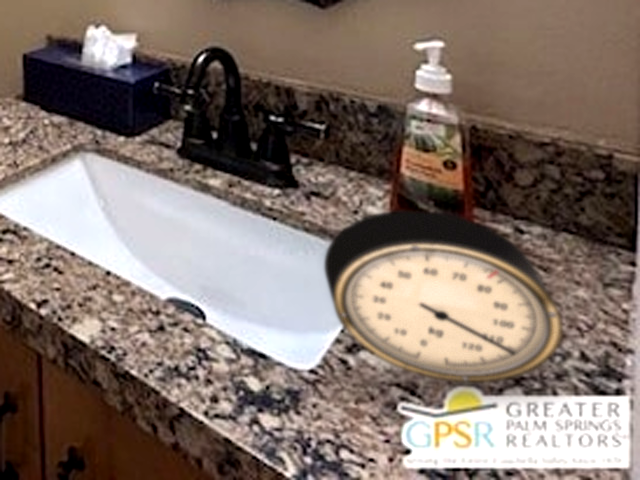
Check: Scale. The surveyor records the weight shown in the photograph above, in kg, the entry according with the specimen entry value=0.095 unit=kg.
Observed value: value=110 unit=kg
